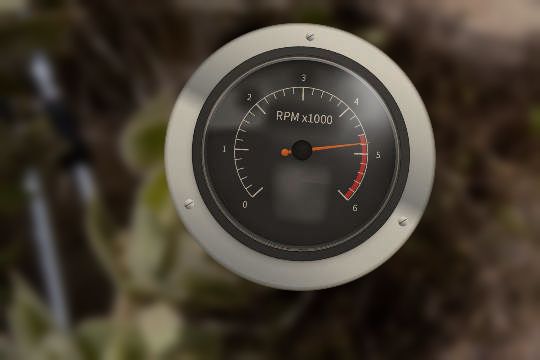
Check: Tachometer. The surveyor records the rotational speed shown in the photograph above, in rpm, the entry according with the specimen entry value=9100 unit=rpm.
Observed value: value=4800 unit=rpm
